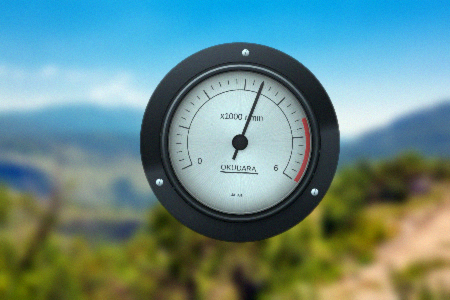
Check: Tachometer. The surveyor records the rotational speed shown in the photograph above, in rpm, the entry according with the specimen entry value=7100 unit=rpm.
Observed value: value=3400 unit=rpm
